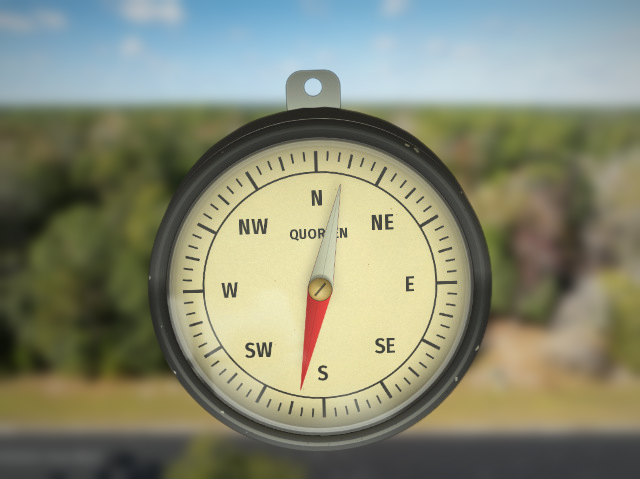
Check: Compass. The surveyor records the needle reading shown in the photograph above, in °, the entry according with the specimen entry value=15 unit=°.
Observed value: value=192.5 unit=°
